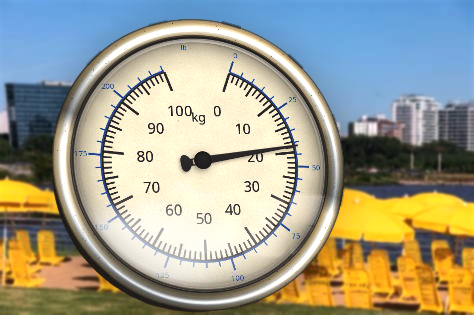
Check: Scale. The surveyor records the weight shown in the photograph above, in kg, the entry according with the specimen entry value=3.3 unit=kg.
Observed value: value=19 unit=kg
